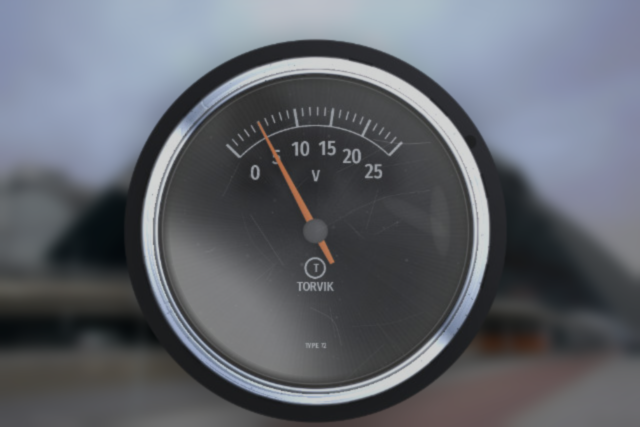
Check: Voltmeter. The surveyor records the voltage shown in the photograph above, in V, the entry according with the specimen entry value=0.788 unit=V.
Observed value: value=5 unit=V
